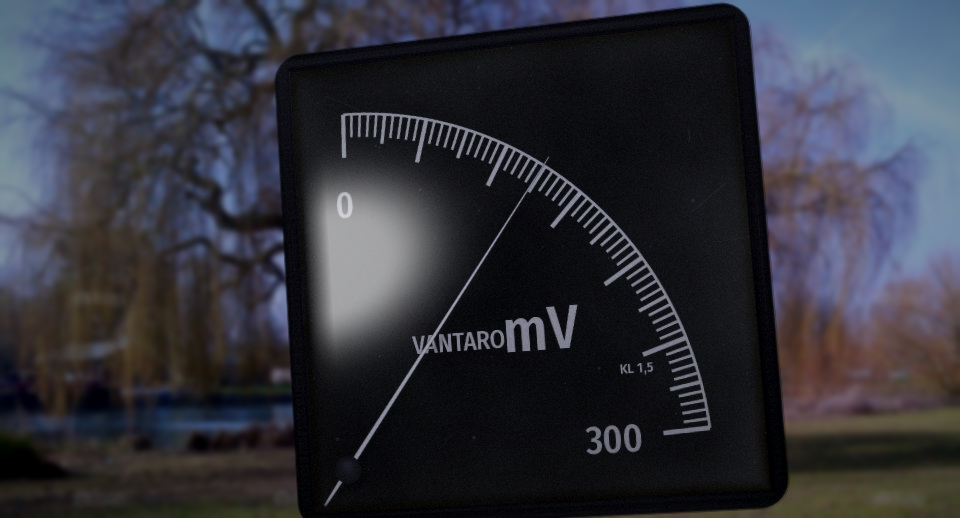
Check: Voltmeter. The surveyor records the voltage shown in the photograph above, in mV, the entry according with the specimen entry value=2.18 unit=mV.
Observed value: value=125 unit=mV
